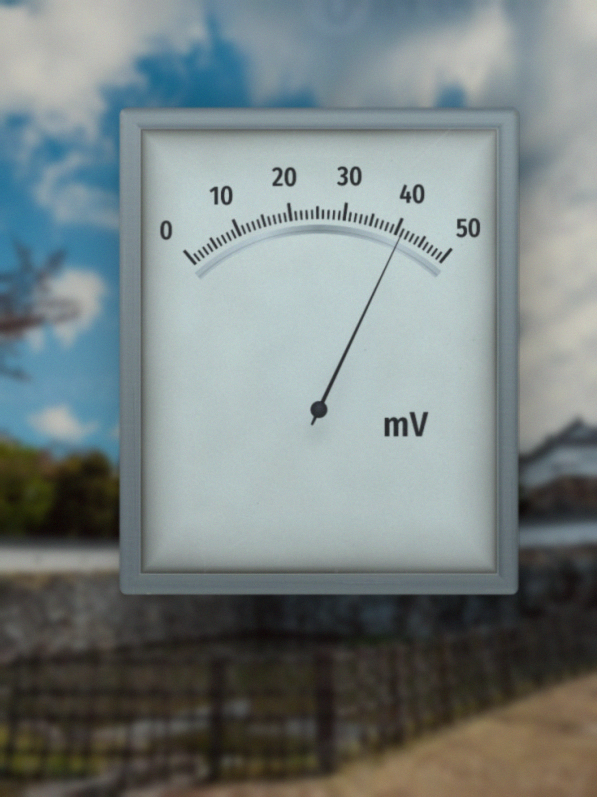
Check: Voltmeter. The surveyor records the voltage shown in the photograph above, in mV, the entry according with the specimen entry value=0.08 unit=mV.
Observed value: value=41 unit=mV
